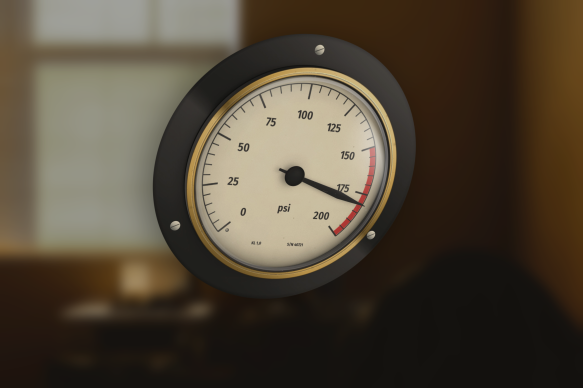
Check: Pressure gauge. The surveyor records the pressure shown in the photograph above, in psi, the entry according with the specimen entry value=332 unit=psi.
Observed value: value=180 unit=psi
